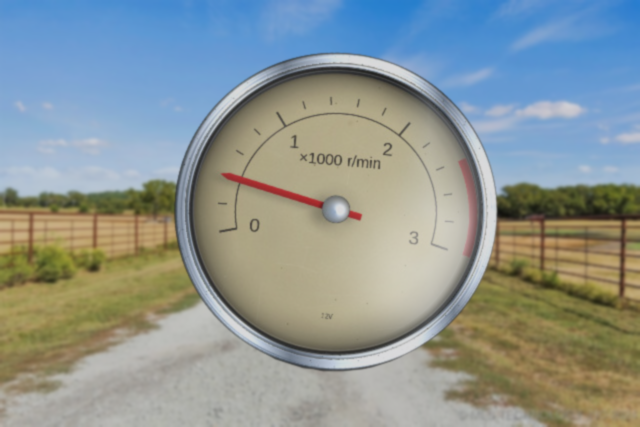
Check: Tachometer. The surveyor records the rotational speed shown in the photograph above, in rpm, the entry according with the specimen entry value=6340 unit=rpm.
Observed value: value=400 unit=rpm
